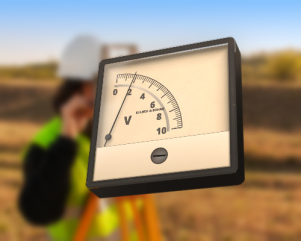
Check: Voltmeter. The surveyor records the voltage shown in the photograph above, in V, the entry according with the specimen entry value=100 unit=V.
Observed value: value=2 unit=V
